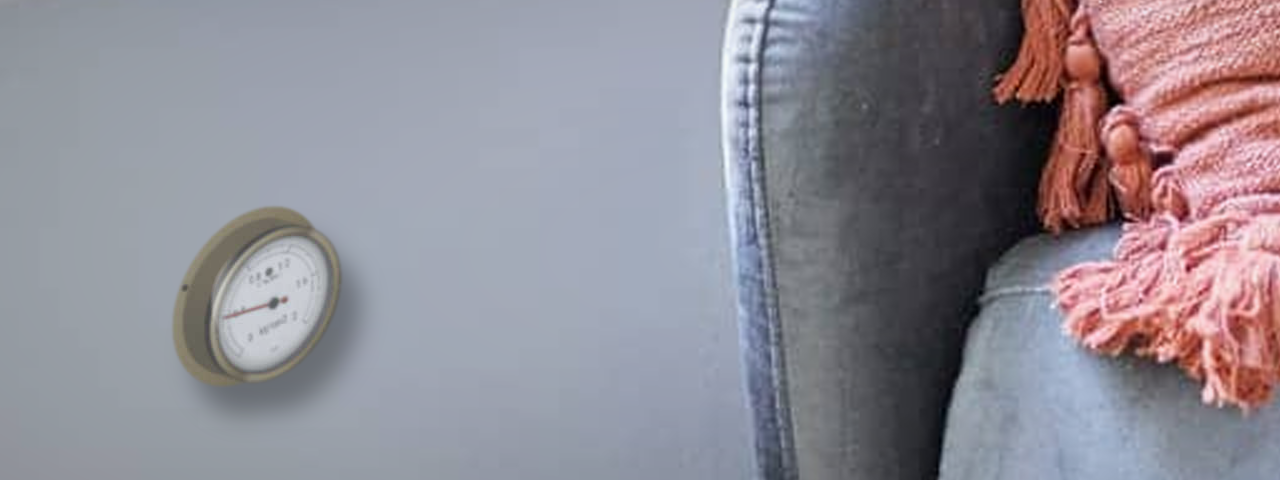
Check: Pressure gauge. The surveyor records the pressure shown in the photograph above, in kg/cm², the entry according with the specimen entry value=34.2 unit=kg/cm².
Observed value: value=0.4 unit=kg/cm²
